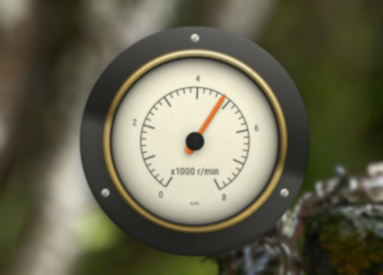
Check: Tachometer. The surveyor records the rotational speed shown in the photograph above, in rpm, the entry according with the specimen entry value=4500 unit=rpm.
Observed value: value=4800 unit=rpm
